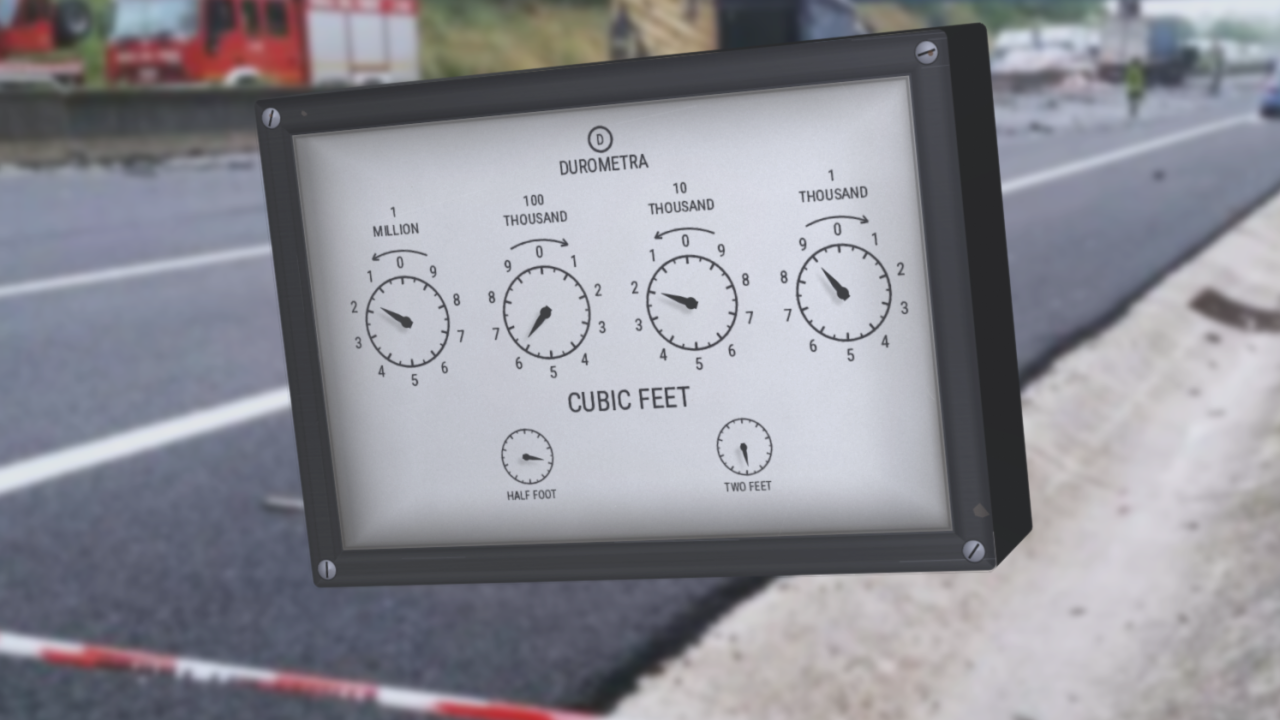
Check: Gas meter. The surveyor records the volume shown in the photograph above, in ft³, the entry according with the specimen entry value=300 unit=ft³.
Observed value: value=161900 unit=ft³
